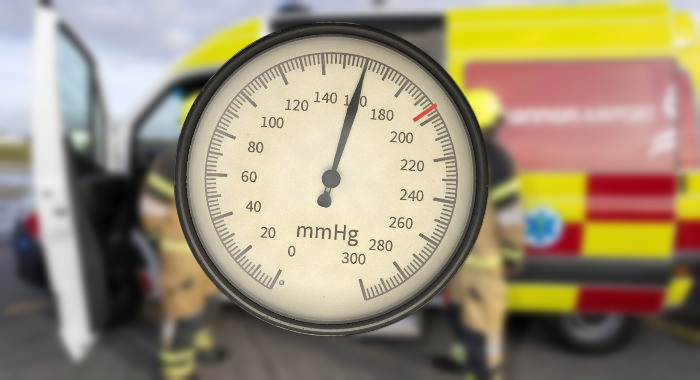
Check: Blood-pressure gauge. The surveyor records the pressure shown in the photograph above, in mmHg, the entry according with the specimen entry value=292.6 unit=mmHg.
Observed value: value=160 unit=mmHg
